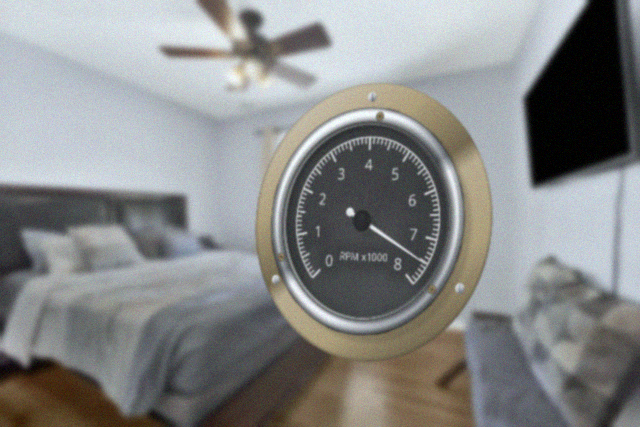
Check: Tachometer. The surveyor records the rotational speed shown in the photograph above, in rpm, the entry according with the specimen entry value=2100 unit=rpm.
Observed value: value=7500 unit=rpm
